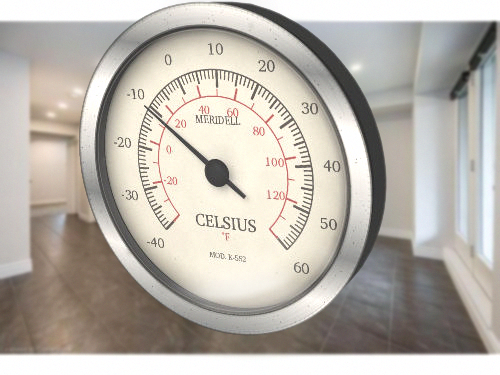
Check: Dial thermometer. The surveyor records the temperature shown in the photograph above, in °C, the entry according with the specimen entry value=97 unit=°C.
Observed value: value=-10 unit=°C
